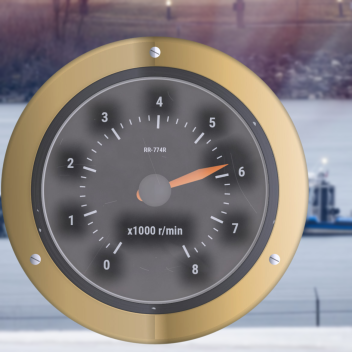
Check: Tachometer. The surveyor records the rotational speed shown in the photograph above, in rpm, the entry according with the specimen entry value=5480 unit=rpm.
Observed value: value=5800 unit=rpm
